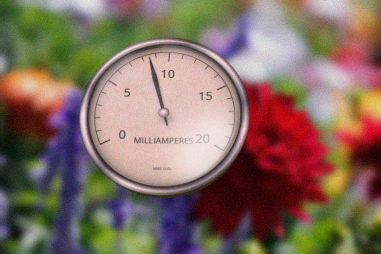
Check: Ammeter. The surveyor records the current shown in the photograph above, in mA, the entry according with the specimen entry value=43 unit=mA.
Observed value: value=8.5 unit=mA
